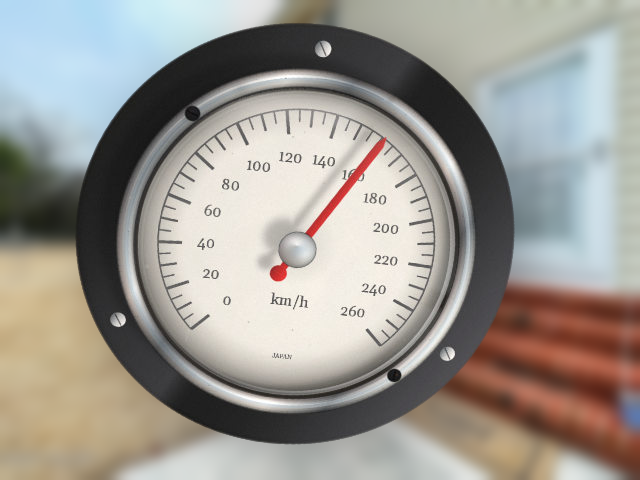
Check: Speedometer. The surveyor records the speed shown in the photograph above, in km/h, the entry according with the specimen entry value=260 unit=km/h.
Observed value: value=160 unit=km/h
